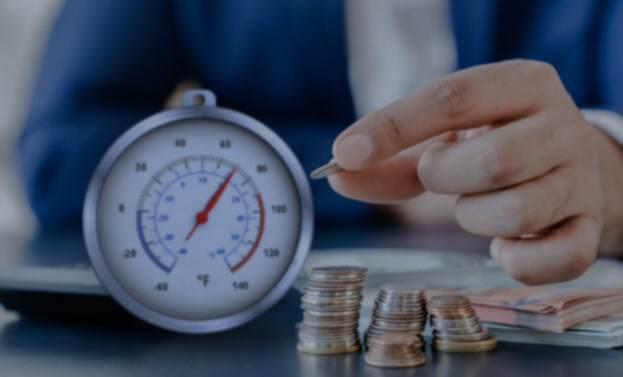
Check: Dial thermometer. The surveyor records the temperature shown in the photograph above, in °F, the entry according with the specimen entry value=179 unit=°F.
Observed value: value=70 unit=°F
